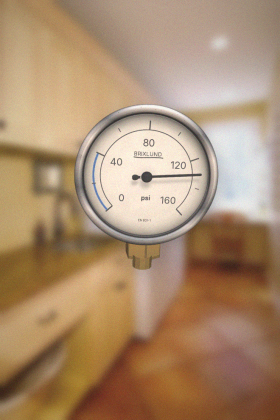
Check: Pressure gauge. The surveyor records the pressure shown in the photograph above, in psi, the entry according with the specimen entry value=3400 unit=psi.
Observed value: value=130 unit=psi
